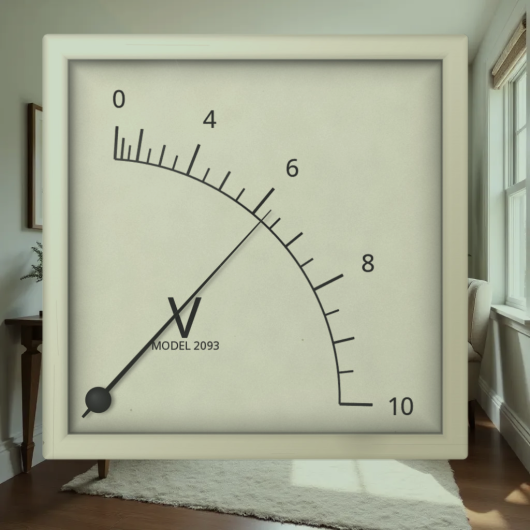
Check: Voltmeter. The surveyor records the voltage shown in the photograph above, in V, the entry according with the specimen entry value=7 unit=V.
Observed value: value=6.25 unit=V
